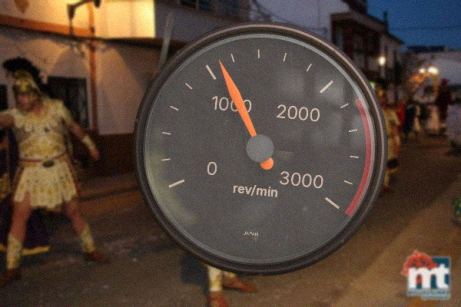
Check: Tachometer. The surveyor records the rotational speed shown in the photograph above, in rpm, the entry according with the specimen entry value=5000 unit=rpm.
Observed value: value=1100 unit=rpm
